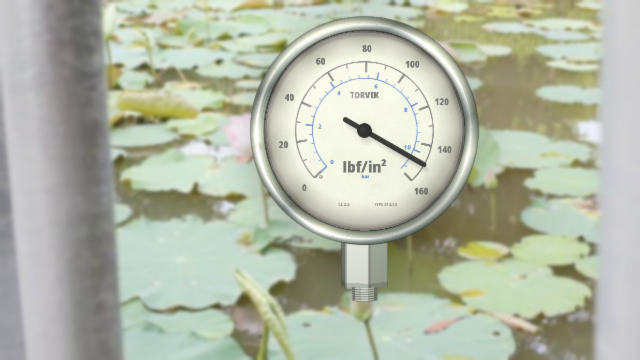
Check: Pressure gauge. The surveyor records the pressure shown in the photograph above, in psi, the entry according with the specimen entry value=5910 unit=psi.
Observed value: value=150 unit=psi
